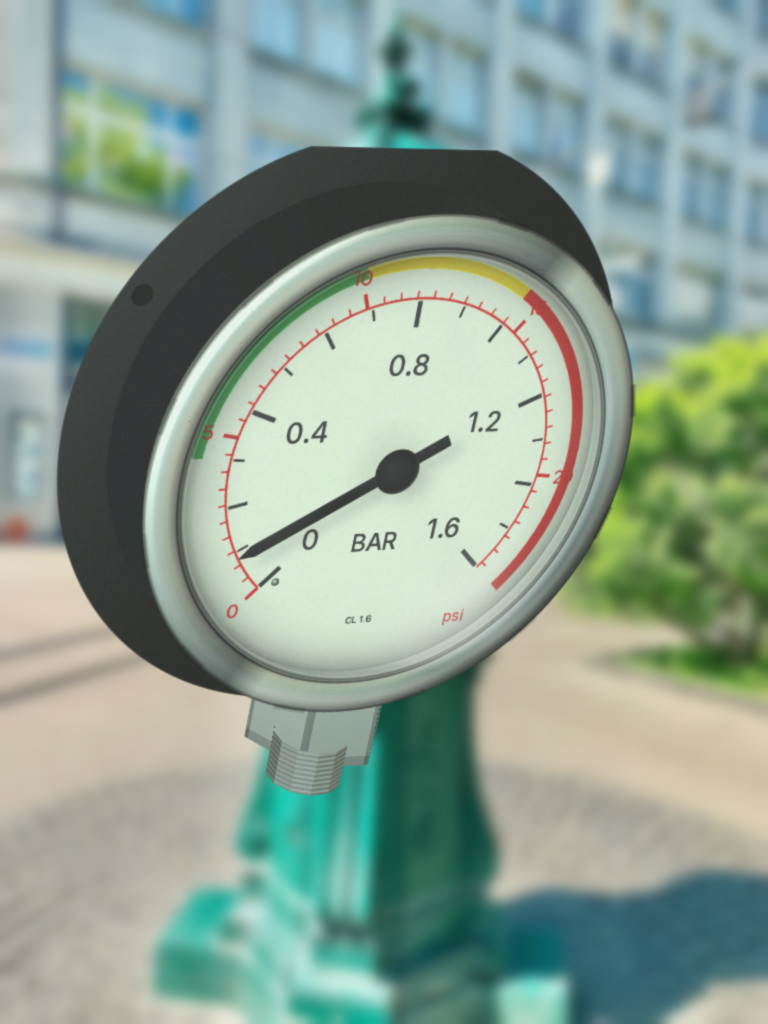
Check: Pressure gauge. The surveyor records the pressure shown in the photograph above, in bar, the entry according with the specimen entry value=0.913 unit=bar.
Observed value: value=0.1 unit=bar
